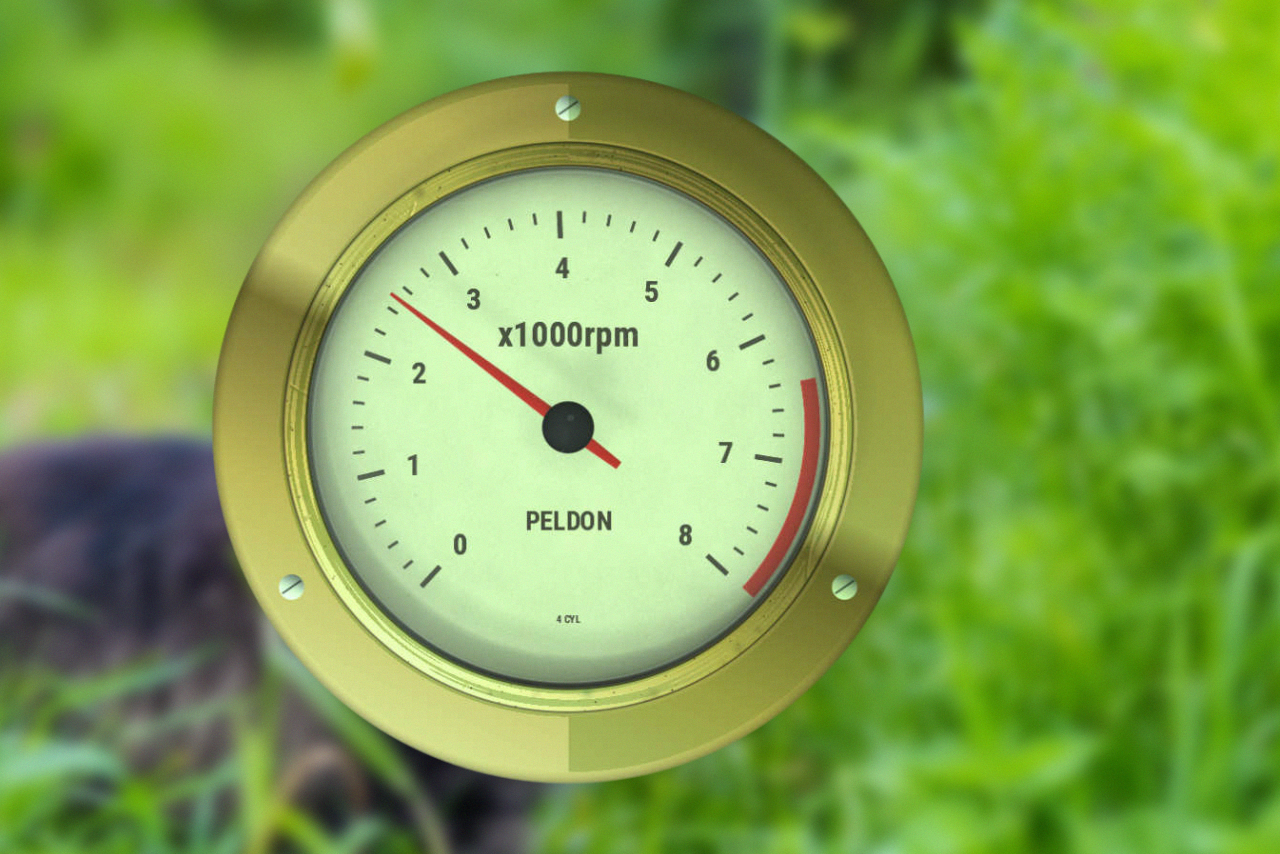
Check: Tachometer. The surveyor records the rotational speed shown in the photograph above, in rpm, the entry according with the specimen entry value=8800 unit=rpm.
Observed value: value=2500 unit=rpm
